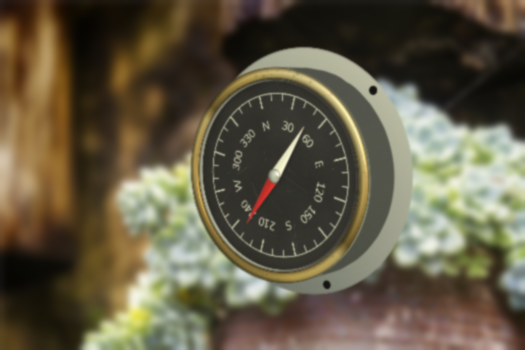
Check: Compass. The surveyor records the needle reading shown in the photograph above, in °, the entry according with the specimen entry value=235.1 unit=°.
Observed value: value=230 unit=°
